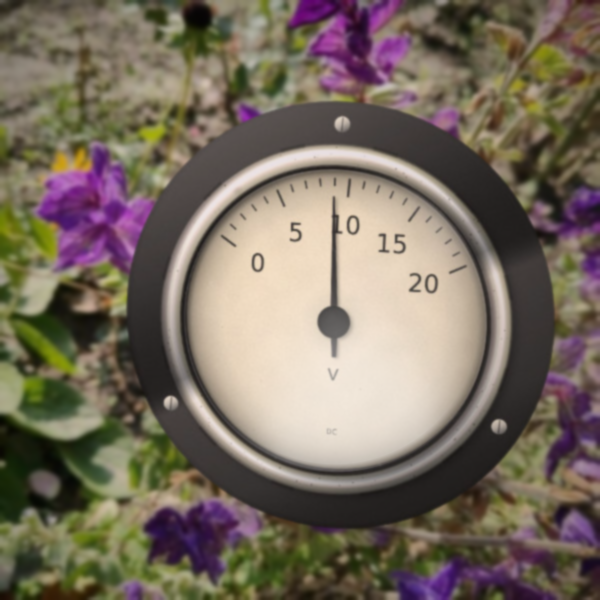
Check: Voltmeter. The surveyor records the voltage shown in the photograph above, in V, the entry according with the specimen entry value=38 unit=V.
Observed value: value=9 unit=V
